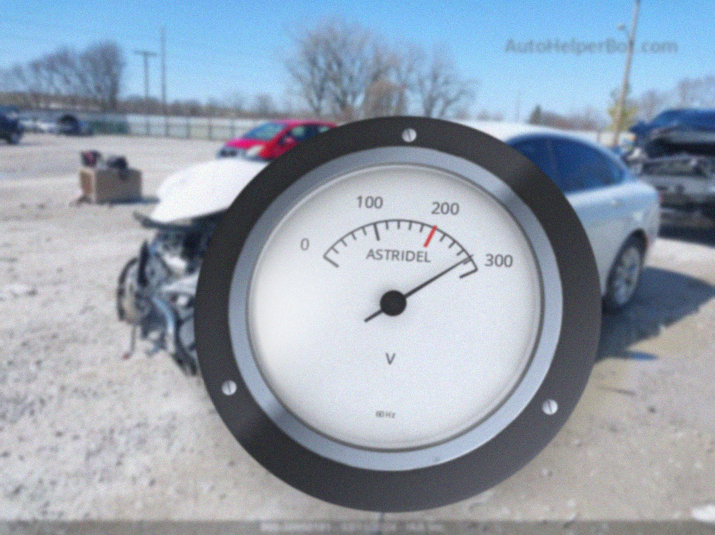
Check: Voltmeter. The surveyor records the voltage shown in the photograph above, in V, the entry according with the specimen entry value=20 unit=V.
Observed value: value=280 unit=V
